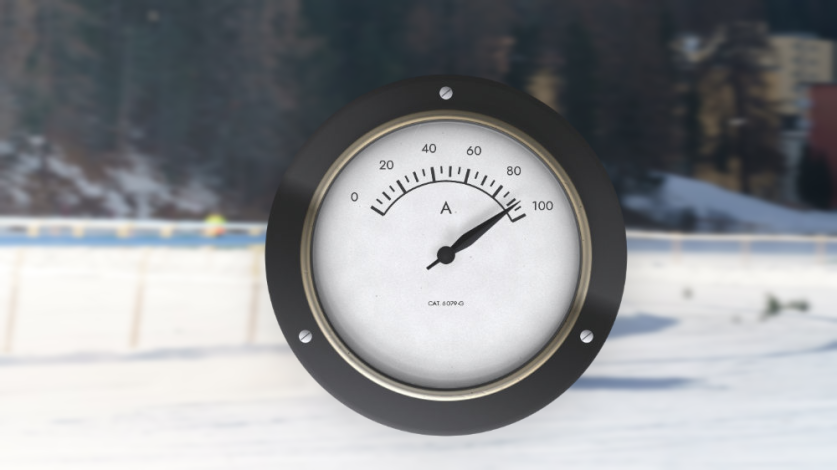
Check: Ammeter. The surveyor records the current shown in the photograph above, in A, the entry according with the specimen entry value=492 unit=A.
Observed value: value=92.5 unit=A
